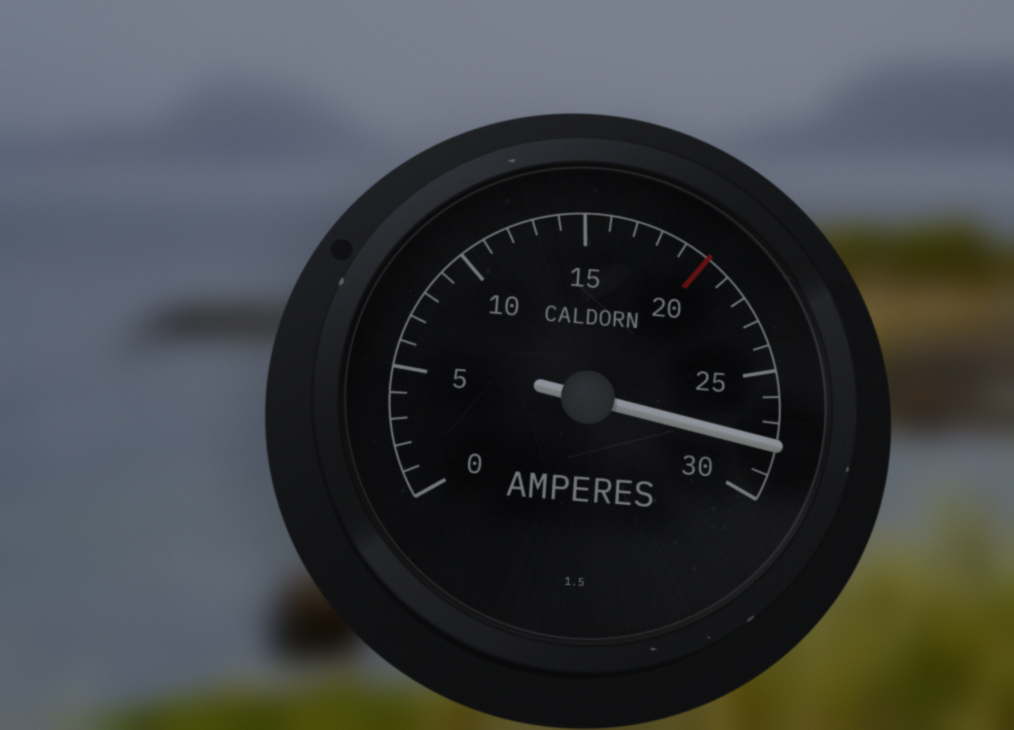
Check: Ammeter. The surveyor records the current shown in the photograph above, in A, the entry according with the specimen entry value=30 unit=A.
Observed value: value=28 unit=A
